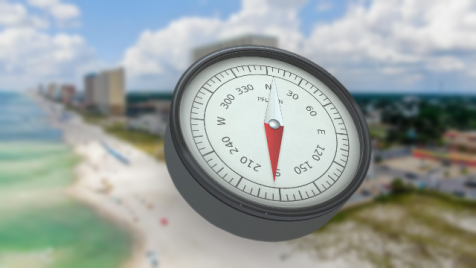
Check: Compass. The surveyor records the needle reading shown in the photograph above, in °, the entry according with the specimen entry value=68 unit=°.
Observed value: value=185 unit=°
